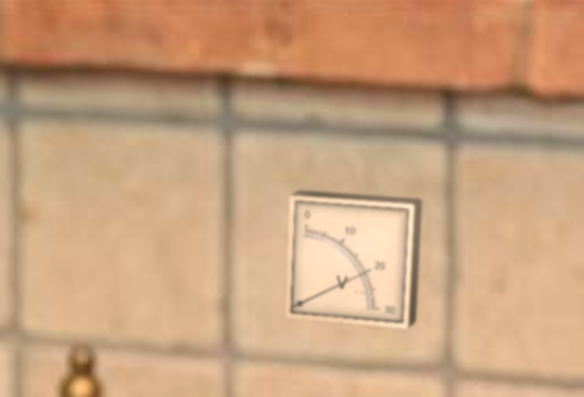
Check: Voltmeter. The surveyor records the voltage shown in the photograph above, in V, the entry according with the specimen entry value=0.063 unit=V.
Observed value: value=20 unit=V
